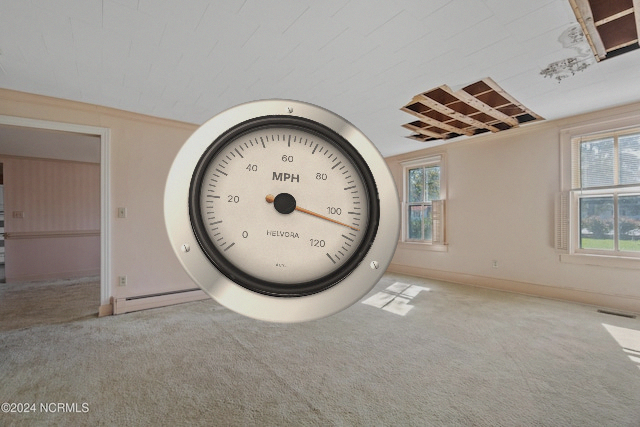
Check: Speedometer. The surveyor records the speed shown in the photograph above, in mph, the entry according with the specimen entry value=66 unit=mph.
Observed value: value=106 unit=mph
